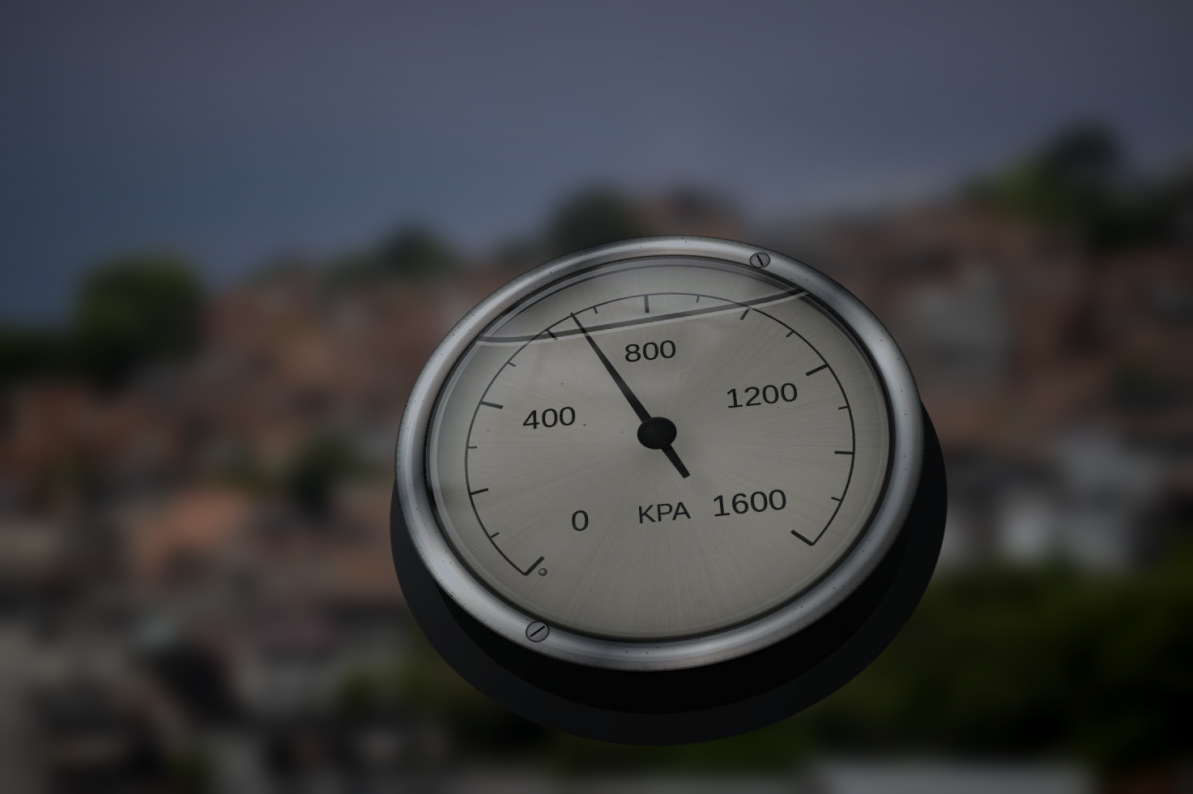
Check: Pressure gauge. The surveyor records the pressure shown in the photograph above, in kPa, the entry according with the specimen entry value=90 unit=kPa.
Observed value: value=650 unit=kPa
